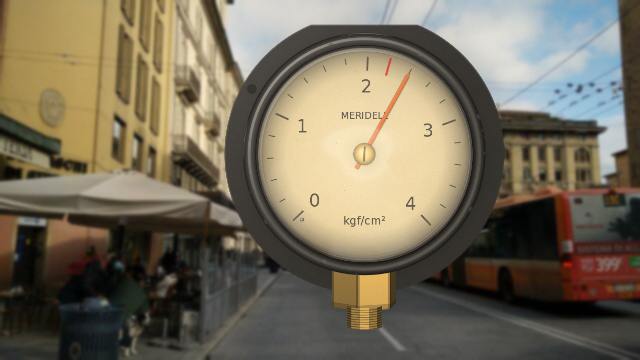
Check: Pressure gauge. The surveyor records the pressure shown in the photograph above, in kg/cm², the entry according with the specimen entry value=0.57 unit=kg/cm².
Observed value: value=2.4 unit=kg/cm²
